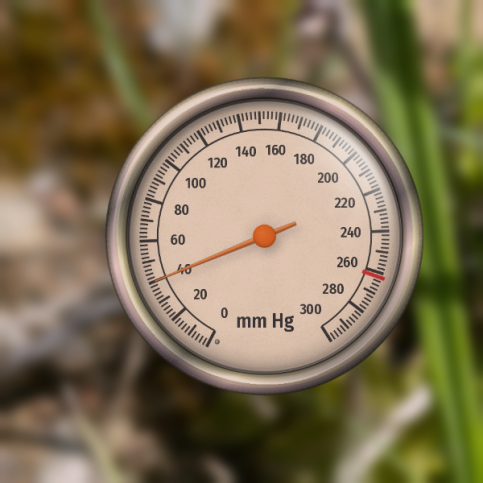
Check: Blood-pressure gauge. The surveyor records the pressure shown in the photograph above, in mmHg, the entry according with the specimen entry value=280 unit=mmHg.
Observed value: value=40 unit=mmHg
